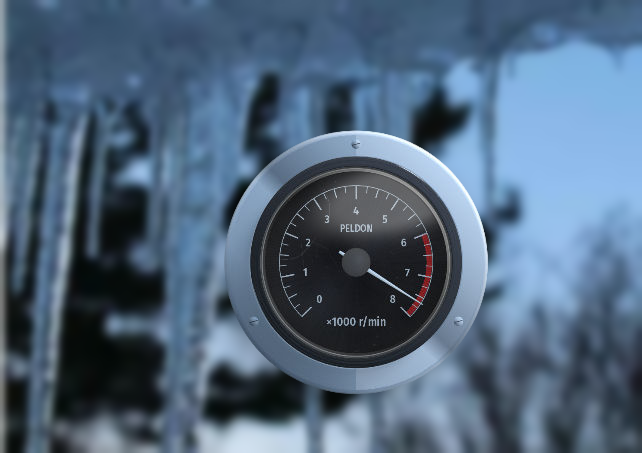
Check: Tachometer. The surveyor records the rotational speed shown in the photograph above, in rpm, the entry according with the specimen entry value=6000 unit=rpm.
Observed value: value=7625 unit=rpm
